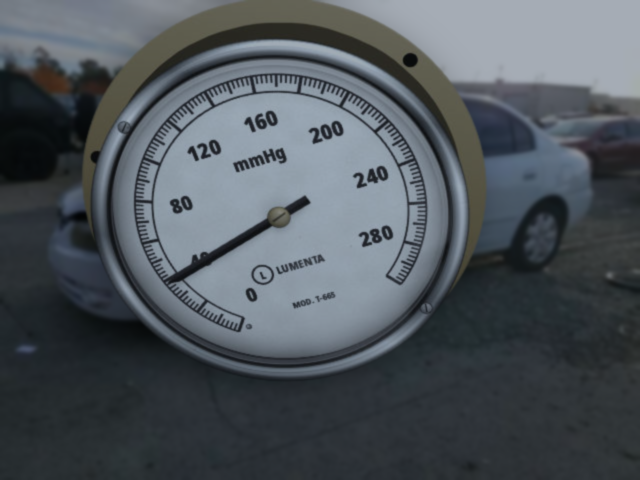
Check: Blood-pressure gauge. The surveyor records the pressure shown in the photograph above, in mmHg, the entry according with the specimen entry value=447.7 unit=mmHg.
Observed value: value=40 unit=mmHg
